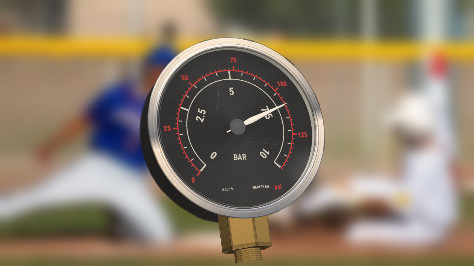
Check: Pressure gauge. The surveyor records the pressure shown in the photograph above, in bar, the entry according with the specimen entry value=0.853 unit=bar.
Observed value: value=7.5 unit=bar
